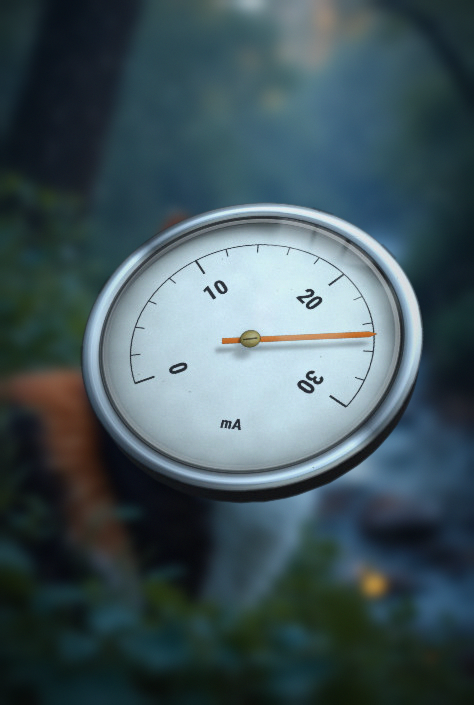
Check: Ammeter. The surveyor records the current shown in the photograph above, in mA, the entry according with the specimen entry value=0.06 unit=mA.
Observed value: value=25 unit=mA
